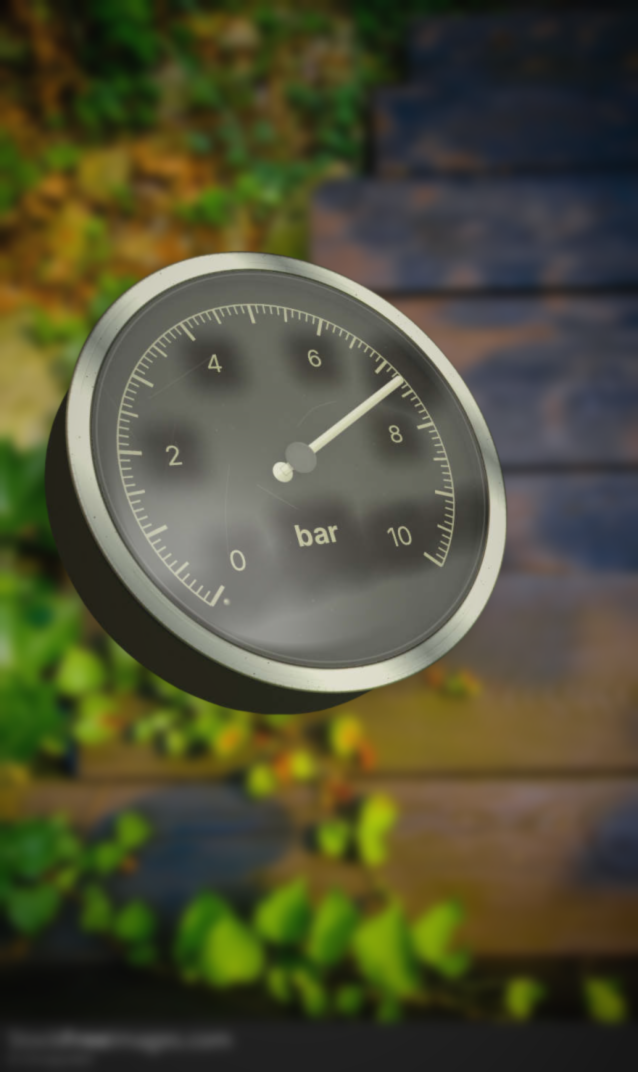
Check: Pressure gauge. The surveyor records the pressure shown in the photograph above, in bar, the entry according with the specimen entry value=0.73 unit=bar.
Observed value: value=7.3 unit=bar
